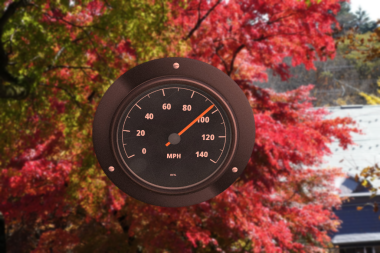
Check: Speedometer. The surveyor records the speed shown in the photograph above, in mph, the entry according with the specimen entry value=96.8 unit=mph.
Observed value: value=95 unit=mph
